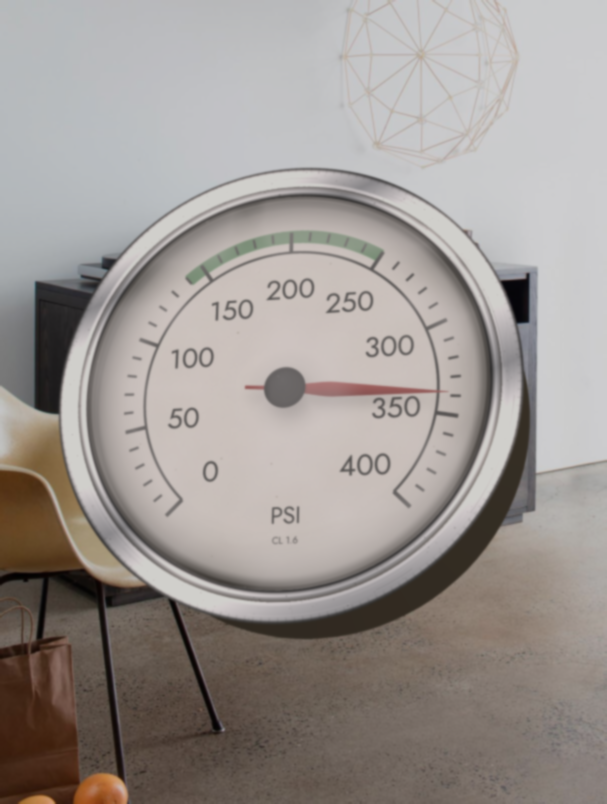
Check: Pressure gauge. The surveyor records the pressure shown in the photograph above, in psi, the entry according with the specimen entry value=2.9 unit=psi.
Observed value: value=340 unit=psi
